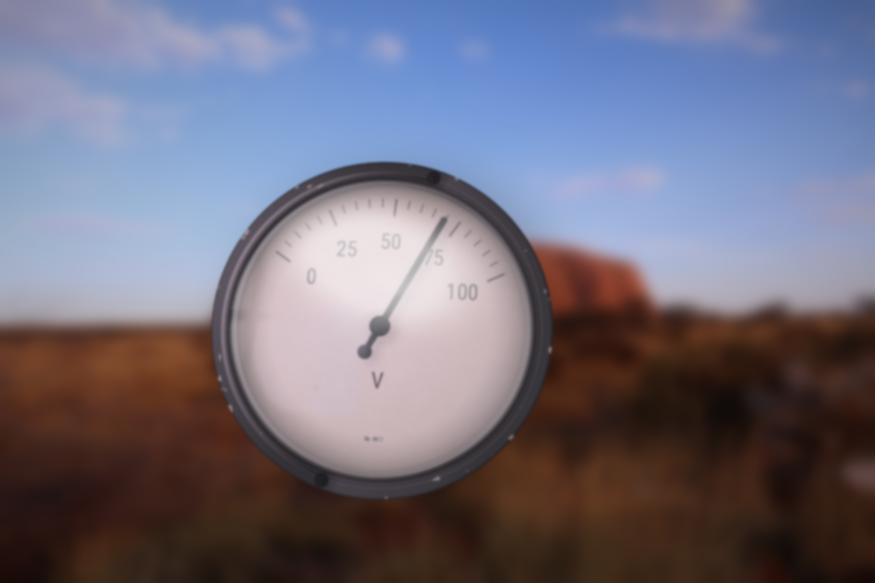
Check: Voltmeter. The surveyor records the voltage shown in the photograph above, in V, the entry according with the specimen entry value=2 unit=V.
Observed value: value=70 unit=V
